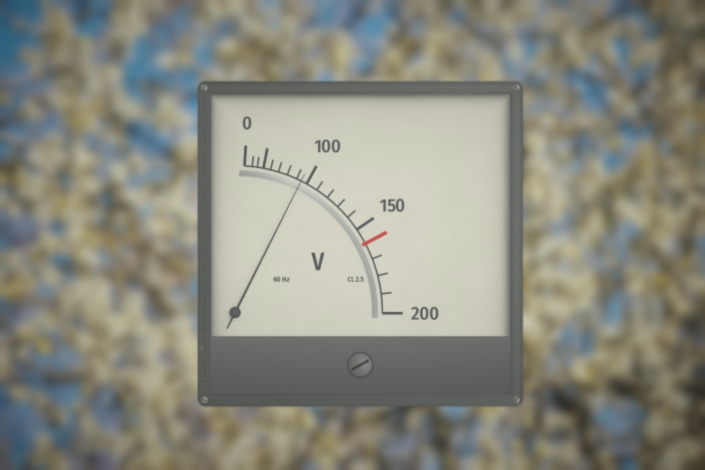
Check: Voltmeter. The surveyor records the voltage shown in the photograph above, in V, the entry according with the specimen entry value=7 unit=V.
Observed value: value=95 unit=V
